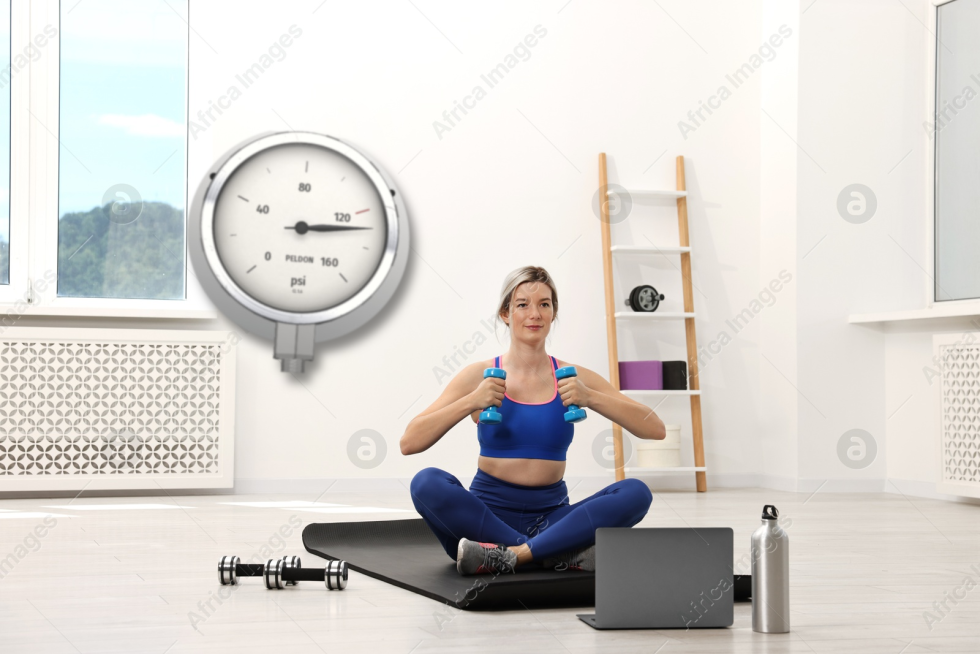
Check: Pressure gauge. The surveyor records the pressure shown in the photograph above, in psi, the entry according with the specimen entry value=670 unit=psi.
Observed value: value=130 unit=psi
